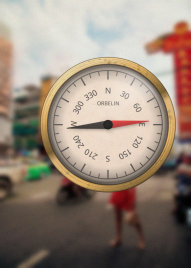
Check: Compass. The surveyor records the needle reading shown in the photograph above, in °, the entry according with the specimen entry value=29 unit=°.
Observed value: value=85 unit=°
